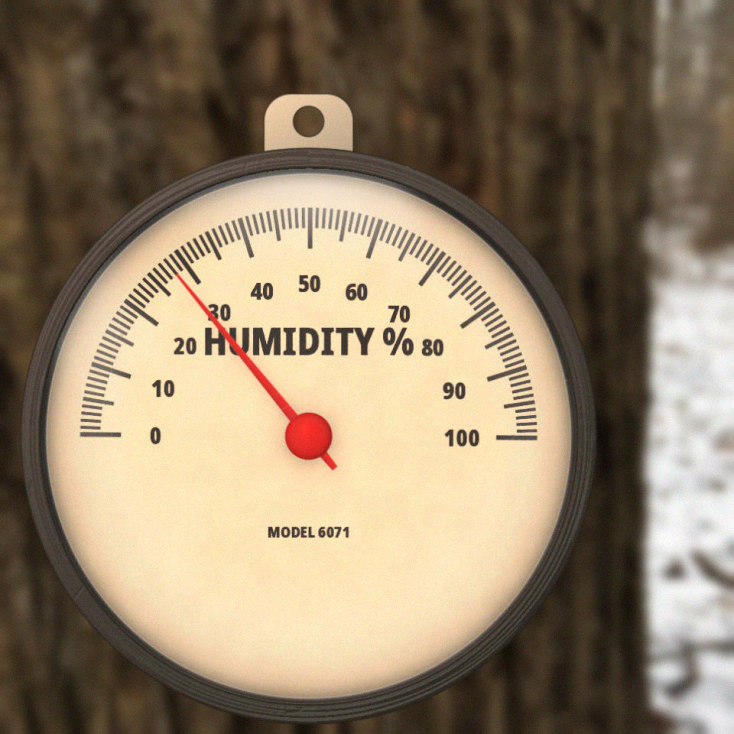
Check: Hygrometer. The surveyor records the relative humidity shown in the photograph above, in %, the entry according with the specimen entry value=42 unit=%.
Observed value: value=28 unit=%
